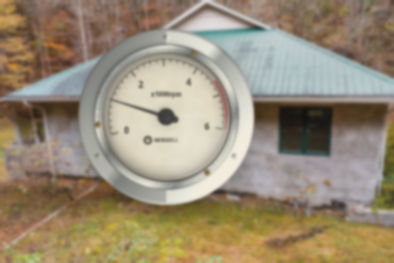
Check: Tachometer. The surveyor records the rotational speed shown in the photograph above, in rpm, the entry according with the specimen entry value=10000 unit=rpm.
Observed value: value=1000 unit=rpm
